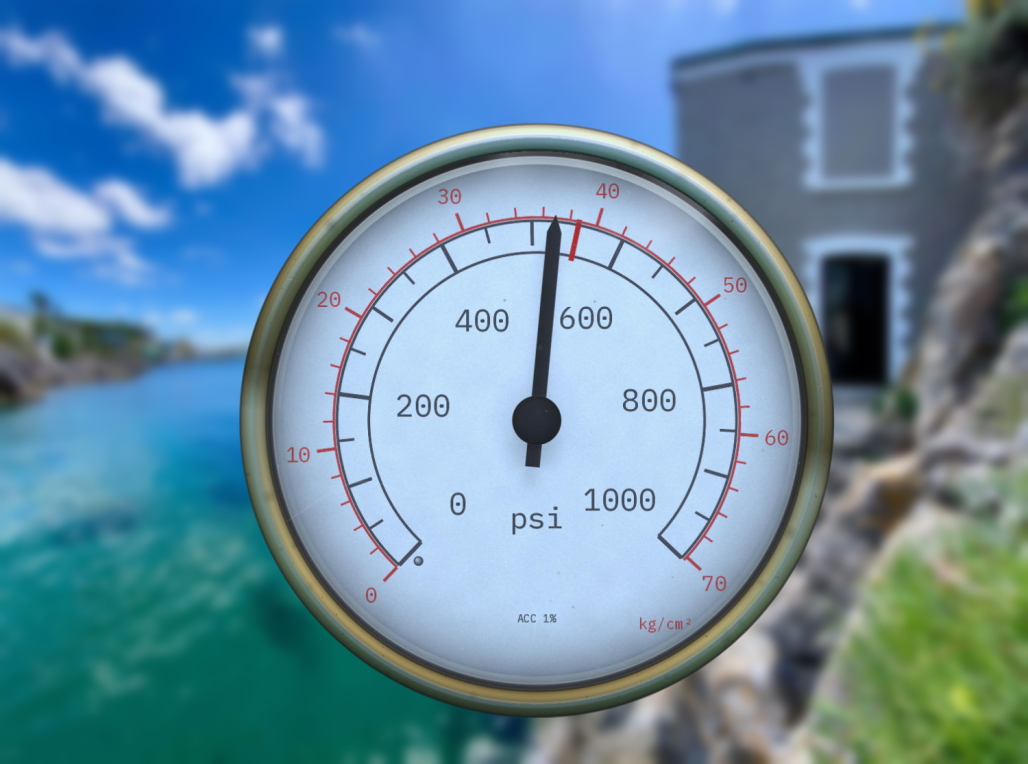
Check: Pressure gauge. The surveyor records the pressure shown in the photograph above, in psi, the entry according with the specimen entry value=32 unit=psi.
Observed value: value=525 unit=psi
